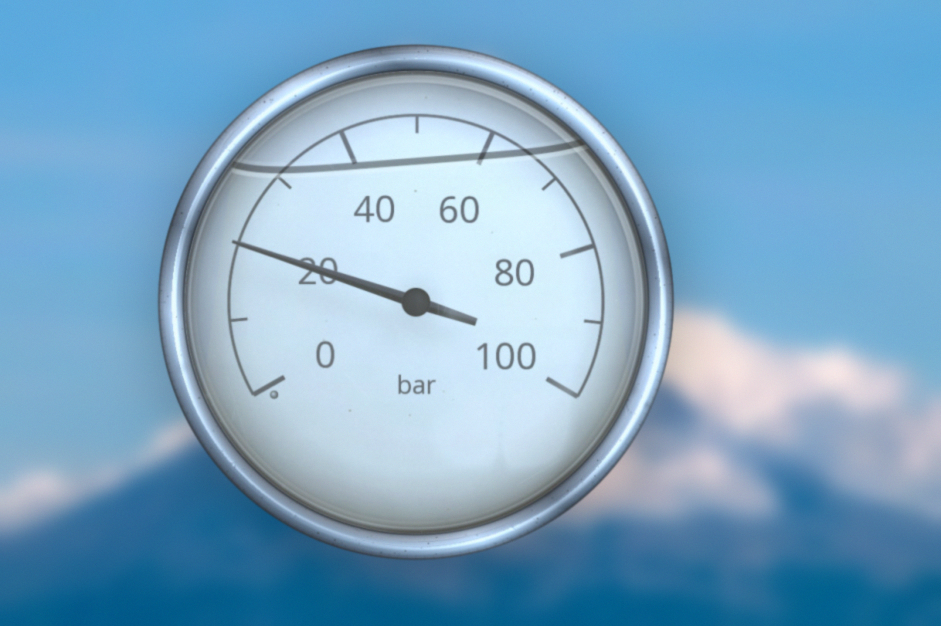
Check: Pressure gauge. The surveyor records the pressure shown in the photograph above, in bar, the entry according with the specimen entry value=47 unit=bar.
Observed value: value=20 unit=bar
